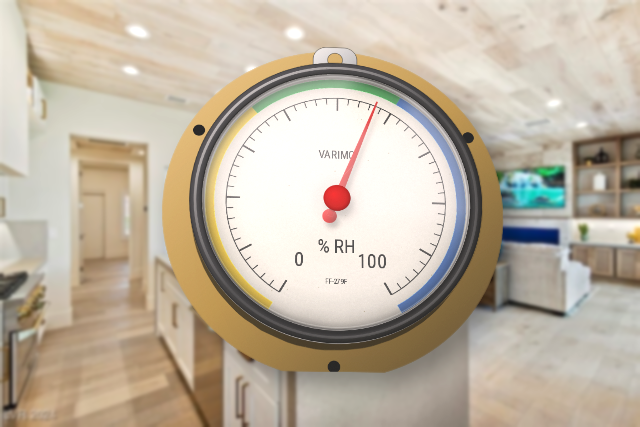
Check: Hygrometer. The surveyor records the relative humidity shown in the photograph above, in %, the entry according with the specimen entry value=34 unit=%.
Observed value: value=57 unit=%
